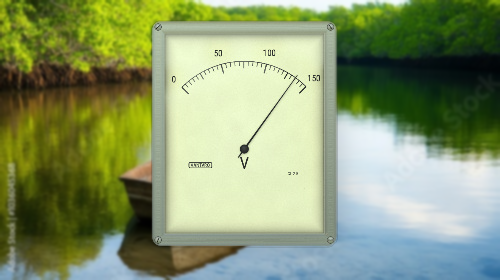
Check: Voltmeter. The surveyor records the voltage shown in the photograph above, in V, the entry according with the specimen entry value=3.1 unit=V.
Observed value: value=135 unit=V
